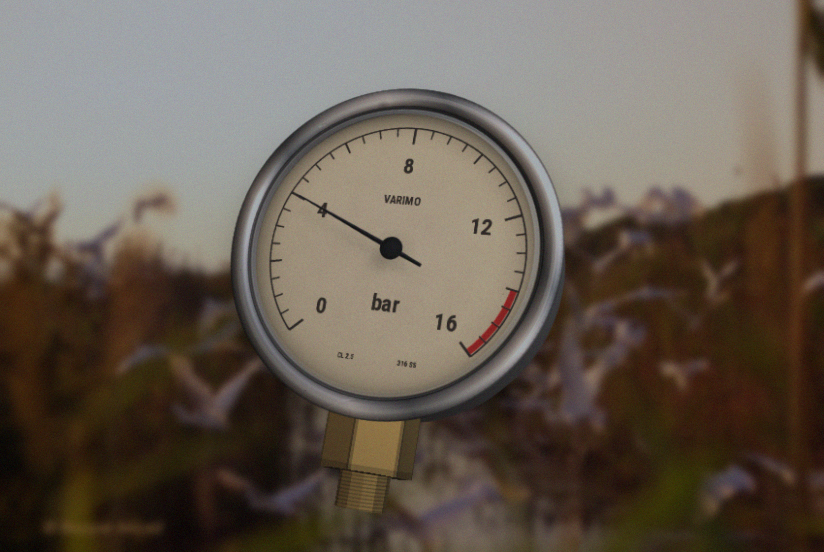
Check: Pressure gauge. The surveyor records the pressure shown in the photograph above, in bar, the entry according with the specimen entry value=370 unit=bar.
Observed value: value=4 unit=bar
